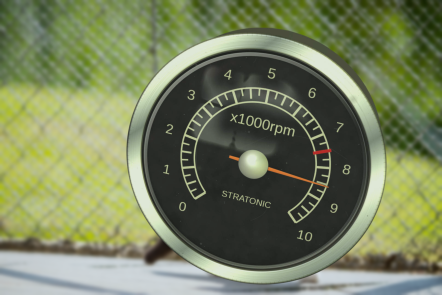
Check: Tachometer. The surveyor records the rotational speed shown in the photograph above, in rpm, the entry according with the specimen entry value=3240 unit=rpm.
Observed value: value=8500 unit=rpm
